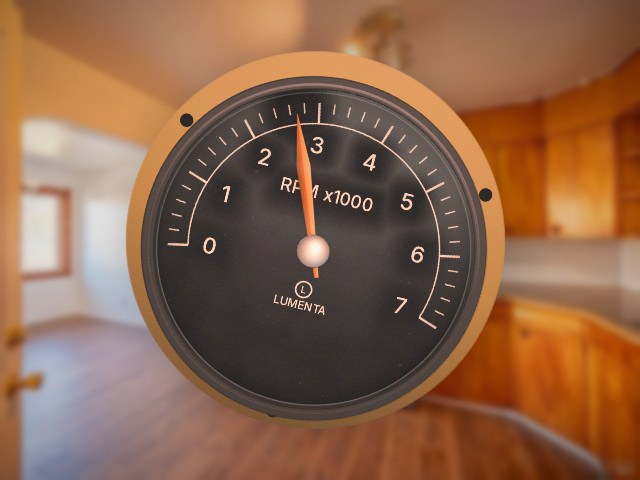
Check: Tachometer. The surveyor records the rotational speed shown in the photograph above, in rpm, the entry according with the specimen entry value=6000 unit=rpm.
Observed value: value=2700 unit=rpm
